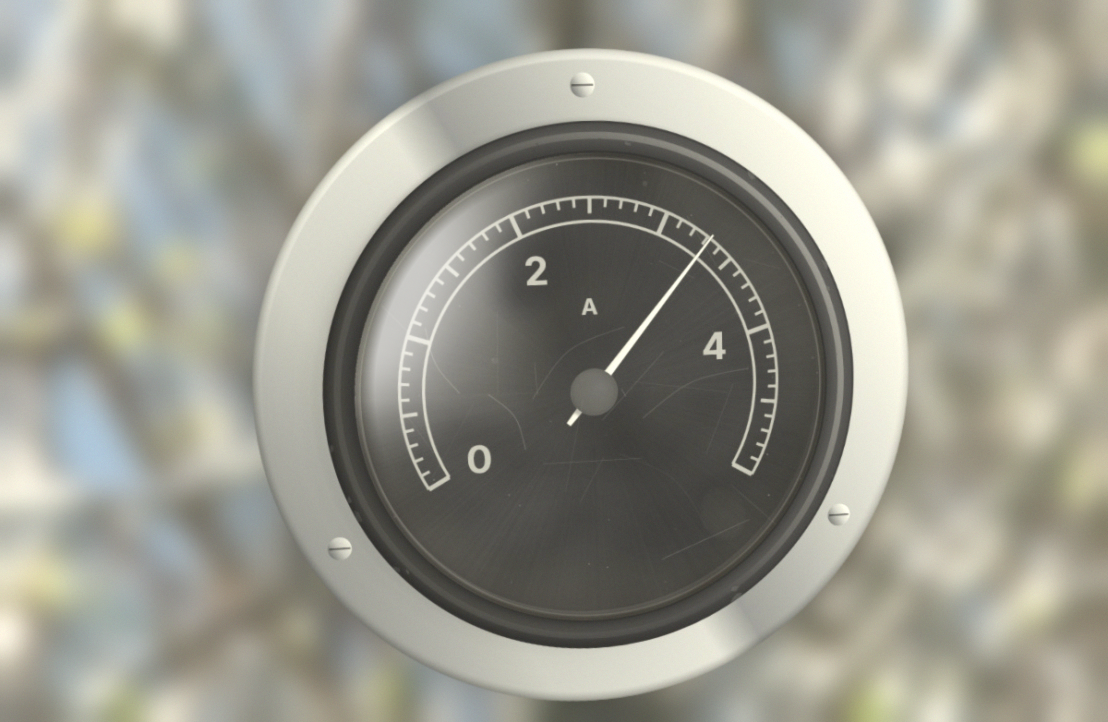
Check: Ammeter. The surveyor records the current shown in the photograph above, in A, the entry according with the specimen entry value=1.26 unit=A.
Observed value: value=3.3 unit=A
